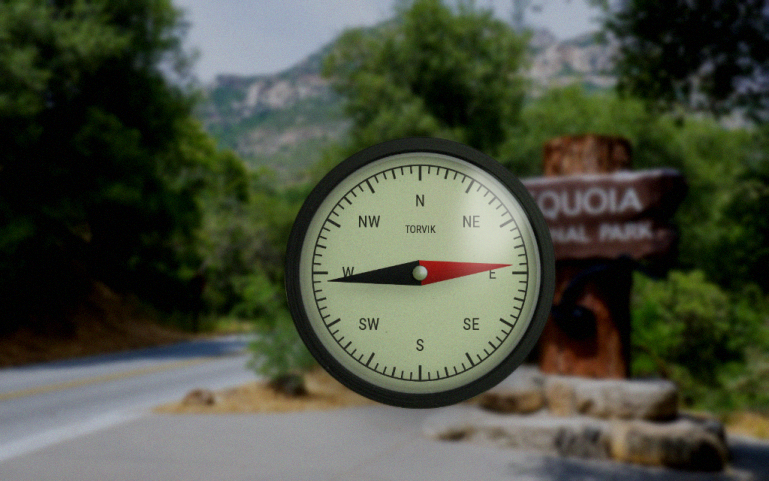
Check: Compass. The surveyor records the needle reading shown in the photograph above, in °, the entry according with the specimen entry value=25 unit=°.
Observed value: value=85 unit=°
